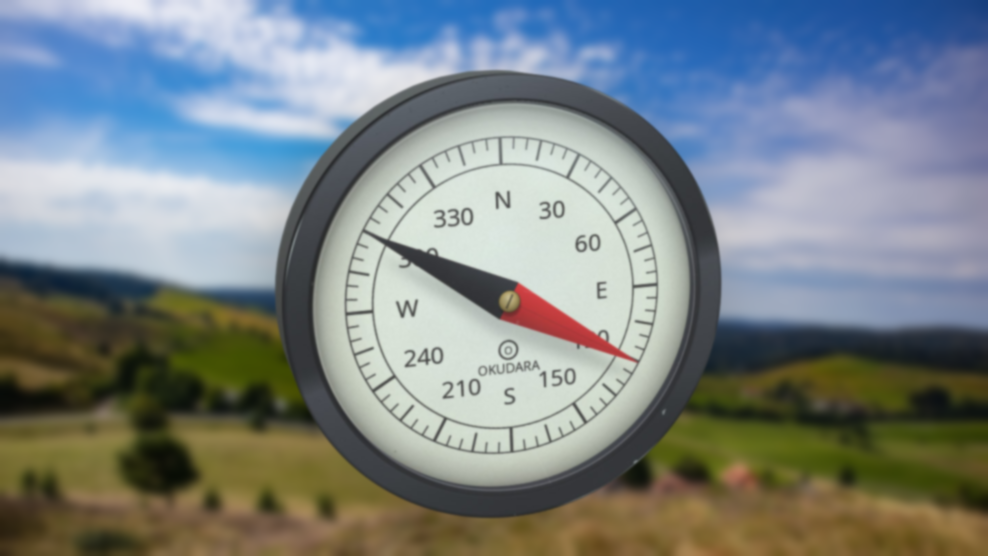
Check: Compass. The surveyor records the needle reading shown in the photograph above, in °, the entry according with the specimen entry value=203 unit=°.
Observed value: value=120 unit=°
